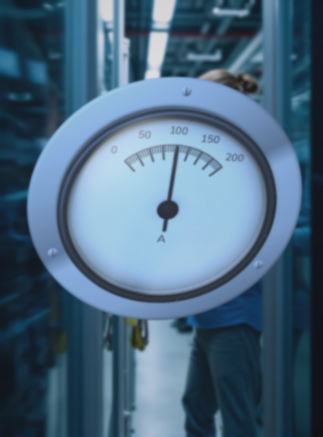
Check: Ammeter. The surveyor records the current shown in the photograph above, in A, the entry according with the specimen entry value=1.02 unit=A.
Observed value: value=100 unit=A
